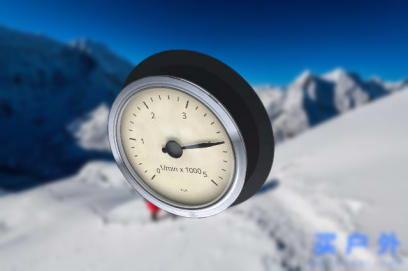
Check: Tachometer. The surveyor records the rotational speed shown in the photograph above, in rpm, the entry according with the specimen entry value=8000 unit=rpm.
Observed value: value=4000 unit=rpm
